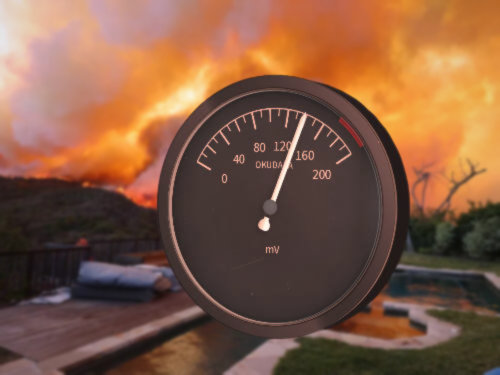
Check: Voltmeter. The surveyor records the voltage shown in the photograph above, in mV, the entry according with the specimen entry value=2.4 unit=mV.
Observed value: value=140 unit=mV
